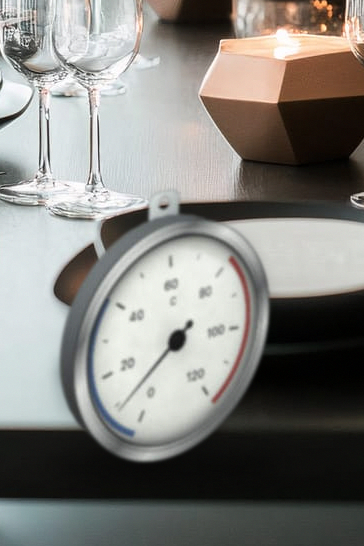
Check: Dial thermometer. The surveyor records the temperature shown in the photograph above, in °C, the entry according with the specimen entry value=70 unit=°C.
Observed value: value=10 unit=°C
